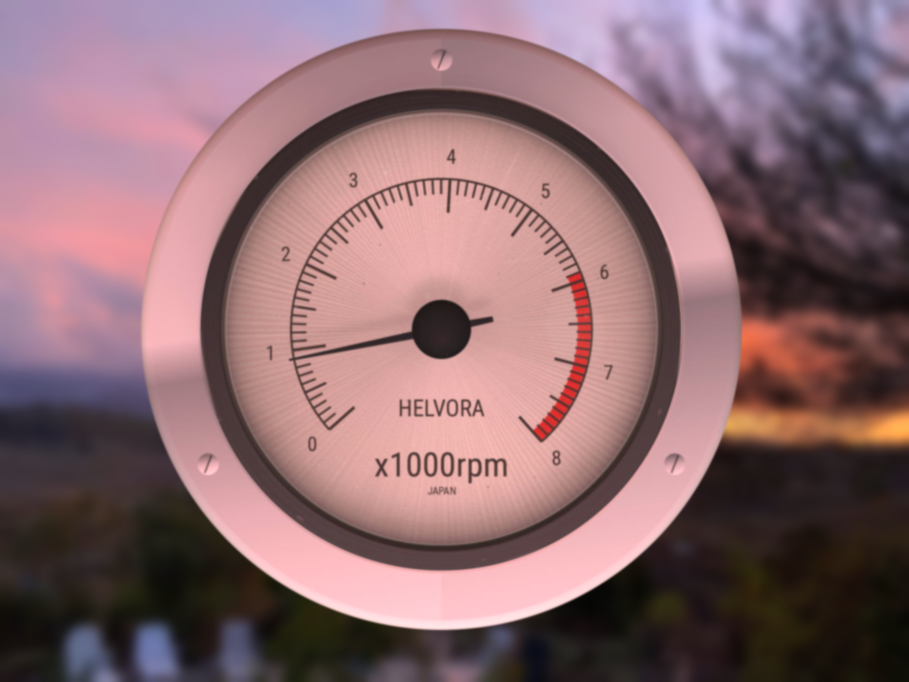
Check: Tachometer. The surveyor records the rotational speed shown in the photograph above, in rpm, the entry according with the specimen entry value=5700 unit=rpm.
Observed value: value=900 unit=rpm
